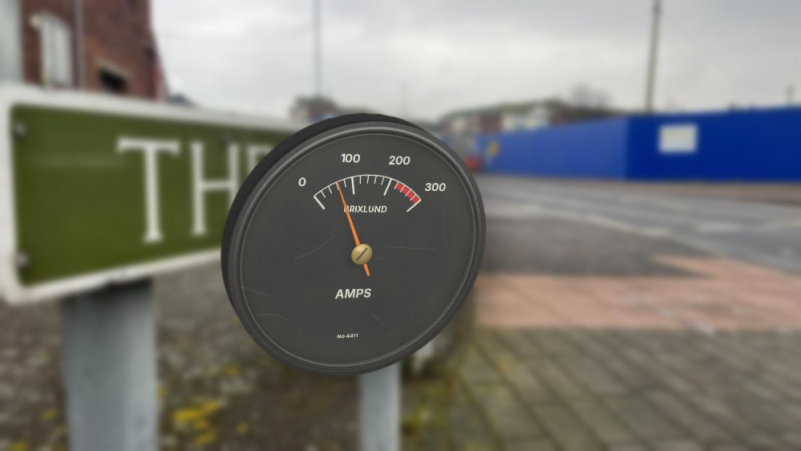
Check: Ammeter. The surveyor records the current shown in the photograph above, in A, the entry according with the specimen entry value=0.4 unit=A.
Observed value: value=60 unit=A
